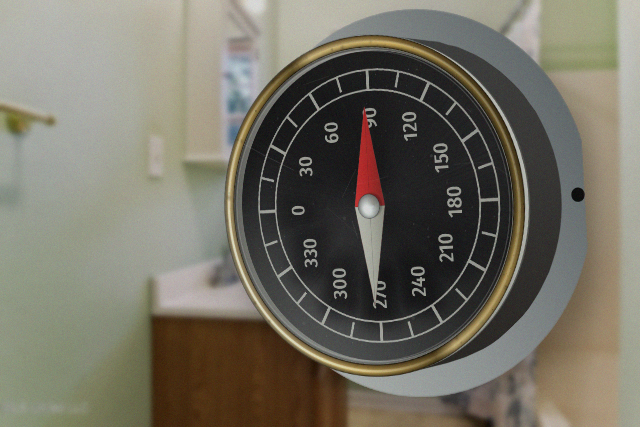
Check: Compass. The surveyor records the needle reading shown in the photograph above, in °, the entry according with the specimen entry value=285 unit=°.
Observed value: value=90 unit=°
